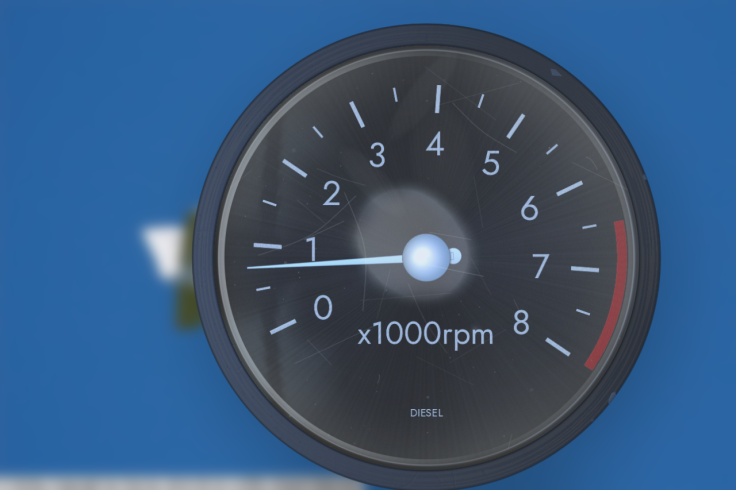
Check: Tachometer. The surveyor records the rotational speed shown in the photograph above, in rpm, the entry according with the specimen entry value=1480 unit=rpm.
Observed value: value=750 unit=rpm
